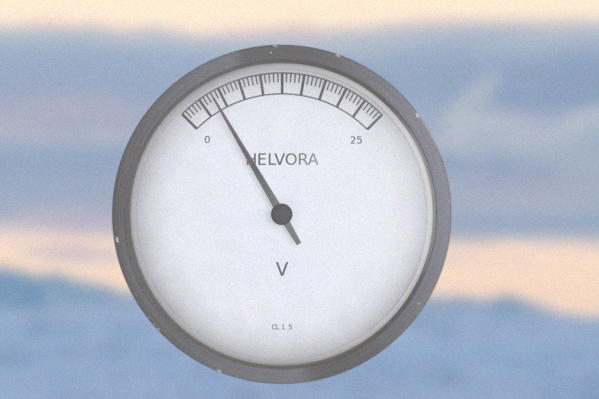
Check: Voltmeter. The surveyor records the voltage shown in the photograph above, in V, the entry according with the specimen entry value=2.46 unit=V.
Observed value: value=4 unit=V
